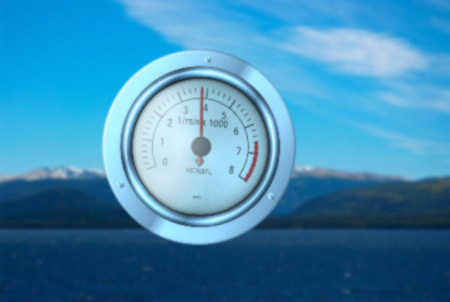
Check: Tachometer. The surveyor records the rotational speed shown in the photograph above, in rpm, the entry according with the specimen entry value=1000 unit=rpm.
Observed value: value=3800 unit=rpm
